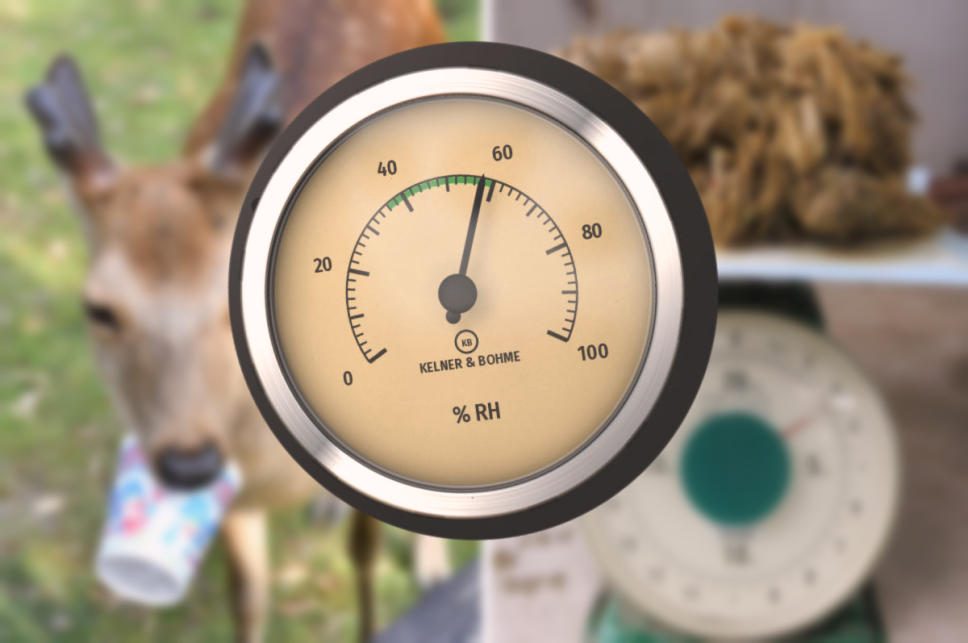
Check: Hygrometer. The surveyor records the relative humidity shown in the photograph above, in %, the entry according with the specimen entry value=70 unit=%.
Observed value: value=58 unit=%
